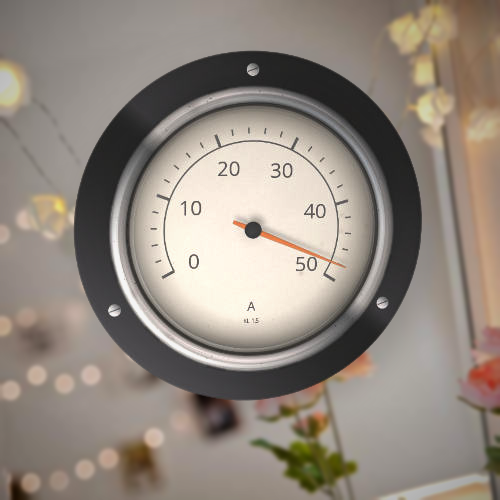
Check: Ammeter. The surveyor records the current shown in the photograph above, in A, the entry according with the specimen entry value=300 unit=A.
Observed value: value=48 unit=A
